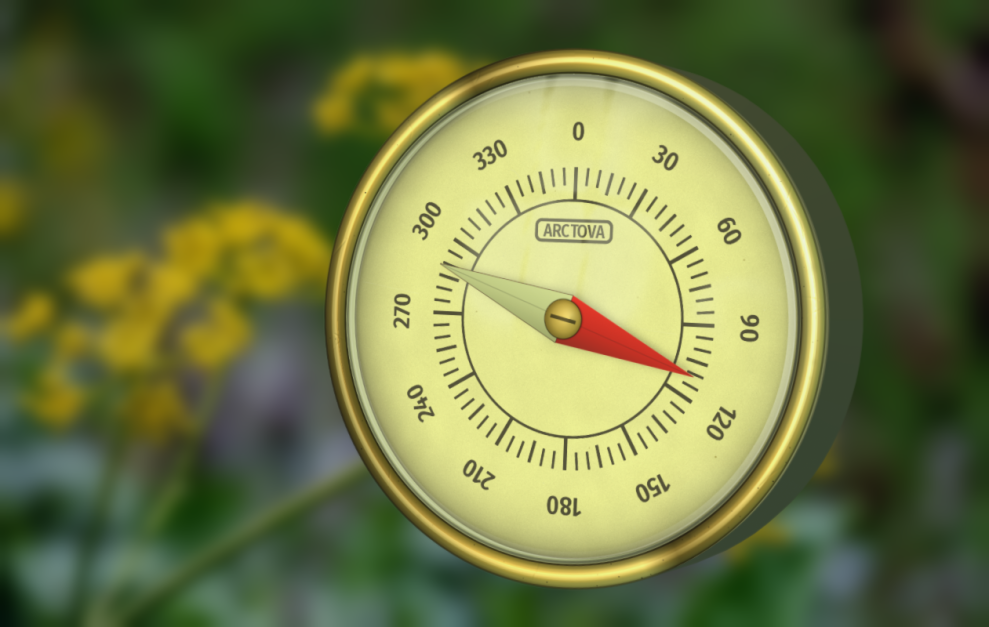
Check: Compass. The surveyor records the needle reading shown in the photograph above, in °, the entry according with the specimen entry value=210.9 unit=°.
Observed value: value=110 unit=°
